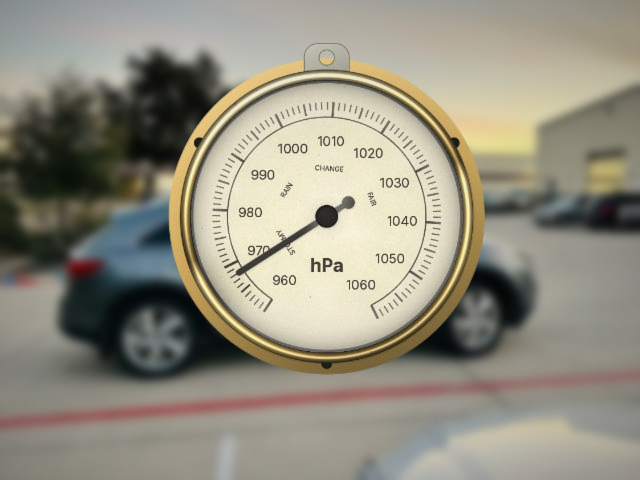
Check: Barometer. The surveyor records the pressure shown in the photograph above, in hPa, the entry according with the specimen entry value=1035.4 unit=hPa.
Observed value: value=968 unit=hPa
